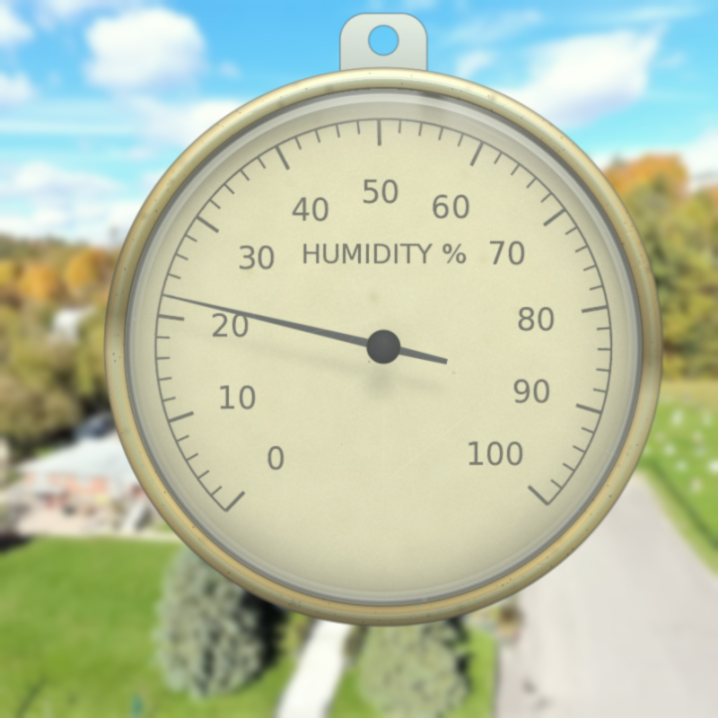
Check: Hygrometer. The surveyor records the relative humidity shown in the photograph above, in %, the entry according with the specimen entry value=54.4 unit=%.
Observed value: value=22 unit=%
